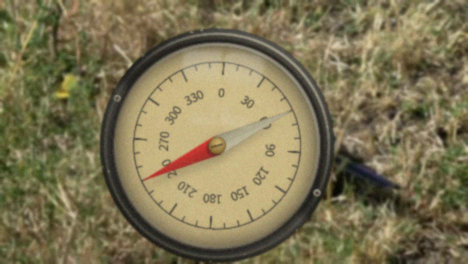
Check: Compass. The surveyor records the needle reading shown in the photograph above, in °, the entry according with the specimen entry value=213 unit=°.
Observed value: value=240 unit=°
